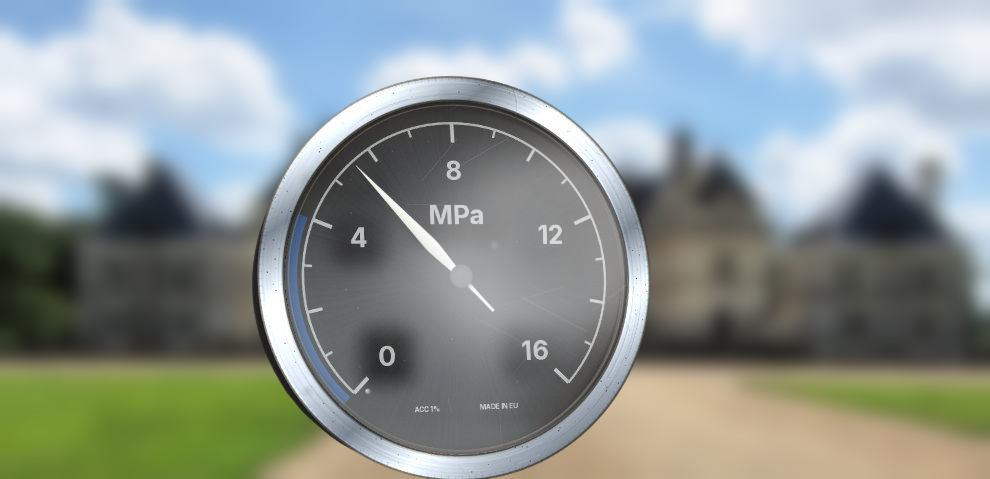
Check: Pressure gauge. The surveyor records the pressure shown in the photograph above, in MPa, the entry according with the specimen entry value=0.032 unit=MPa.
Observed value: value=5.5 unit=MPa
